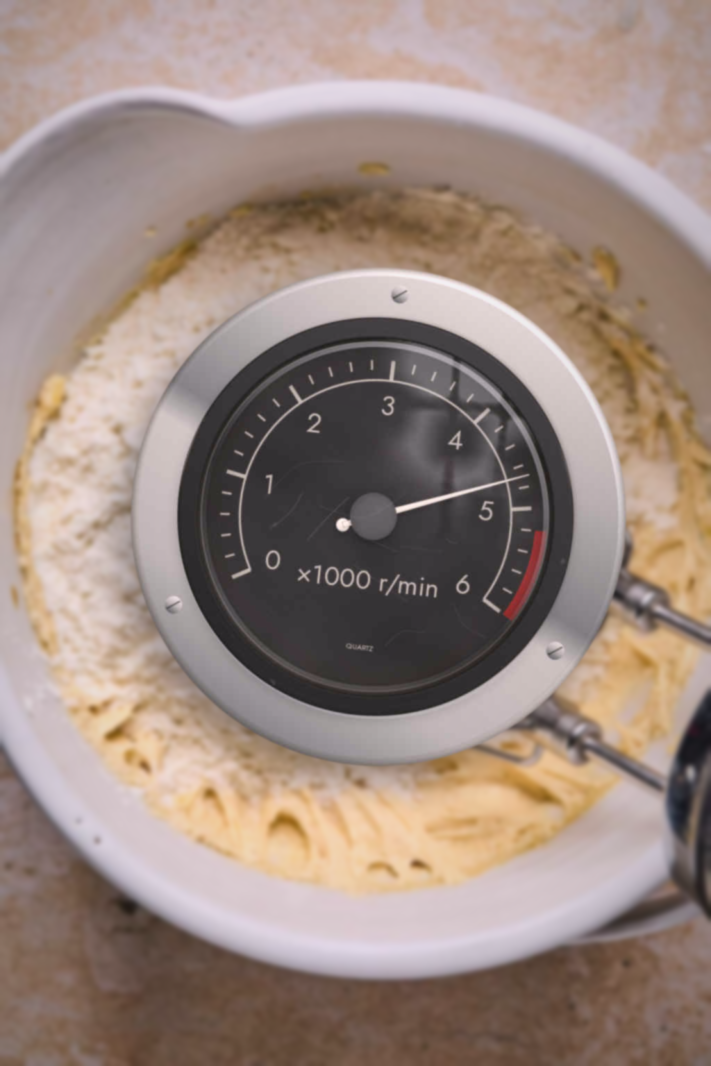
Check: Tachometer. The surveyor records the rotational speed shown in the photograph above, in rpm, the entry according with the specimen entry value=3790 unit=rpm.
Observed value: value=4700 unit=rpm
